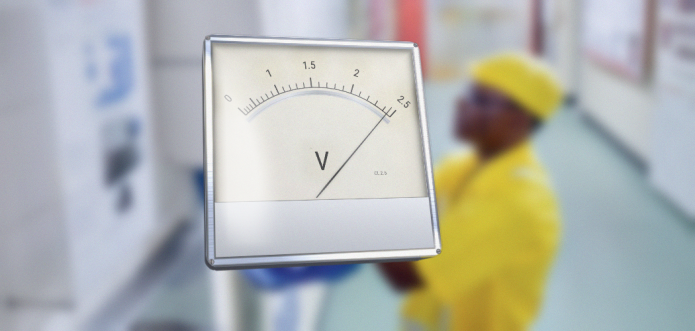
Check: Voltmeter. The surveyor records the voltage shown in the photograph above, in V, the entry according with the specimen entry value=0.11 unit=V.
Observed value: value=2.45 unit=V
